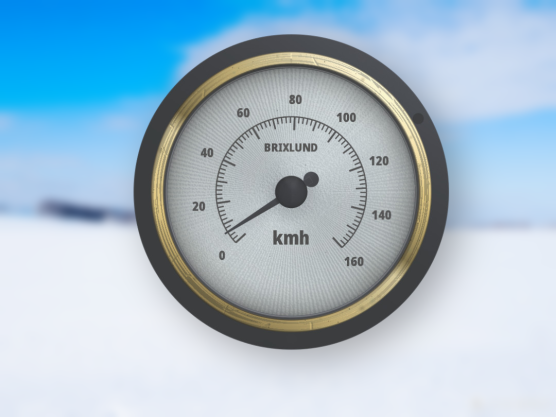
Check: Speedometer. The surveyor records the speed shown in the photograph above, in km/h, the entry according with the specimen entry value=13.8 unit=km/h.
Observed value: value=6 unit=km/h
